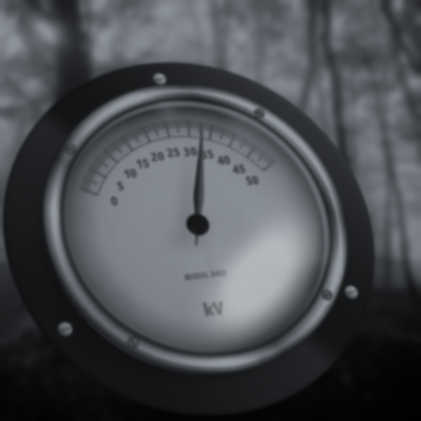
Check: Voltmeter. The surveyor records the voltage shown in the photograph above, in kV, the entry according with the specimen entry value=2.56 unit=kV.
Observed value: value=32.5 unit=kV
